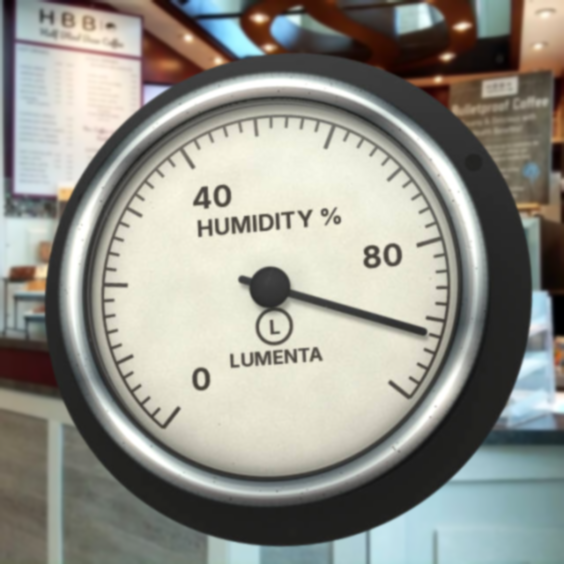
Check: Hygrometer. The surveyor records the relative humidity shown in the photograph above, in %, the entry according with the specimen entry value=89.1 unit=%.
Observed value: value=92 unit=%
